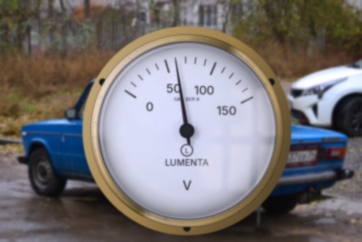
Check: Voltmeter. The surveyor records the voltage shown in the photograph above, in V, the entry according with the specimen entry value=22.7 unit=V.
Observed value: value=60 unit=V
